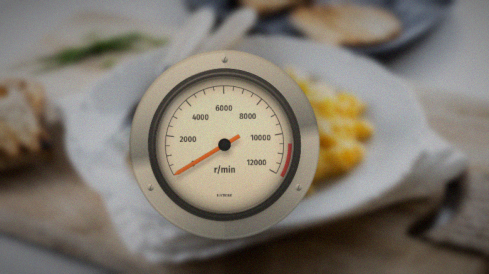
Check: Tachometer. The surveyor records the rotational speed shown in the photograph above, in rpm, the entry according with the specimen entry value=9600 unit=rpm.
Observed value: value=0 unit=rpm
